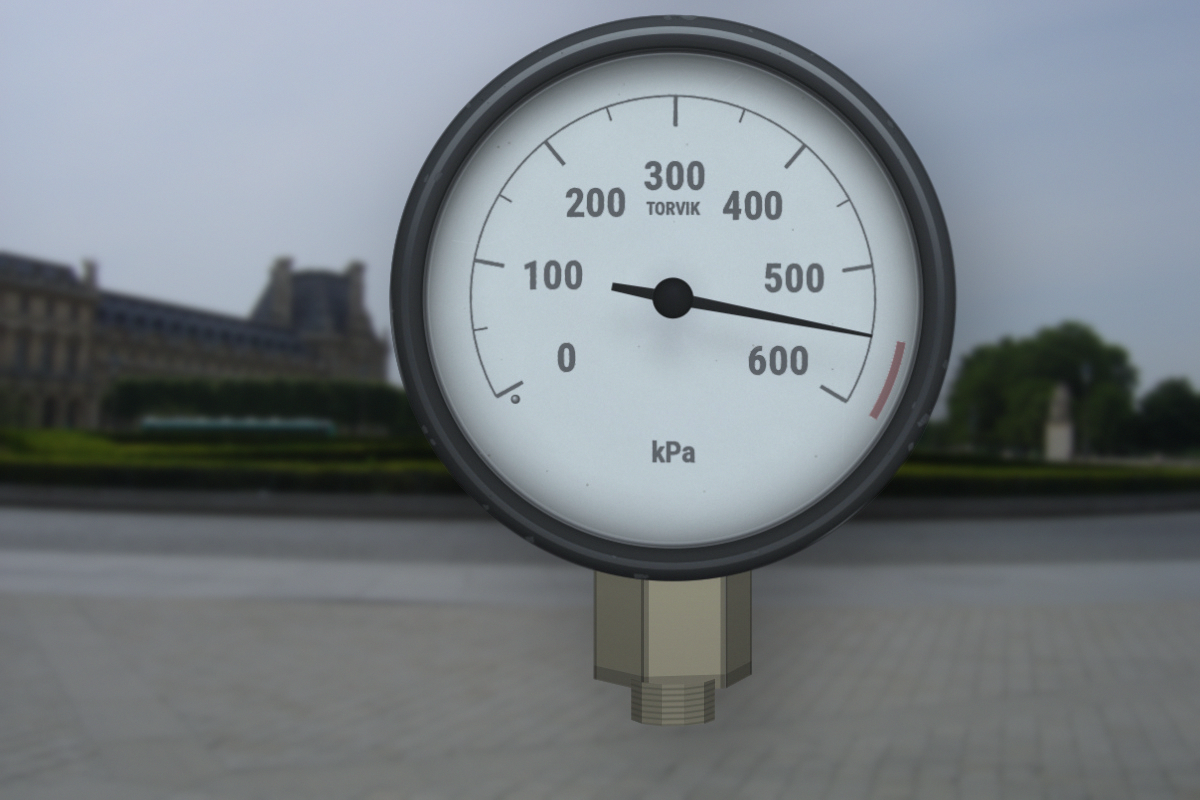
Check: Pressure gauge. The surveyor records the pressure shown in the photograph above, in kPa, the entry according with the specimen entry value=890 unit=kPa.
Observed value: value=550 unit=kPa
